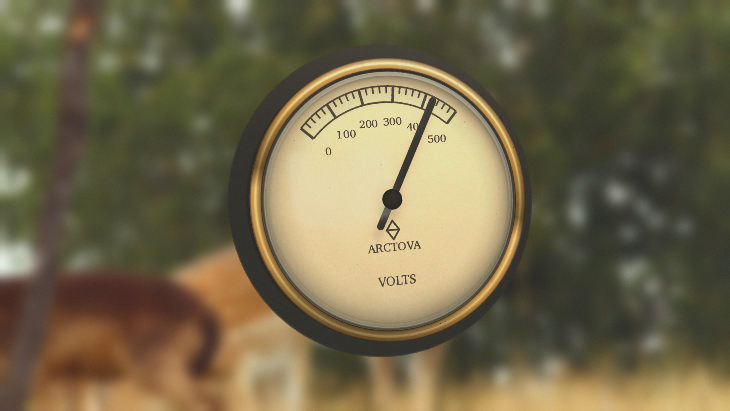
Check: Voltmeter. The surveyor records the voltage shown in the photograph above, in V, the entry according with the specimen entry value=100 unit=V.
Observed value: value=420 unit=V
